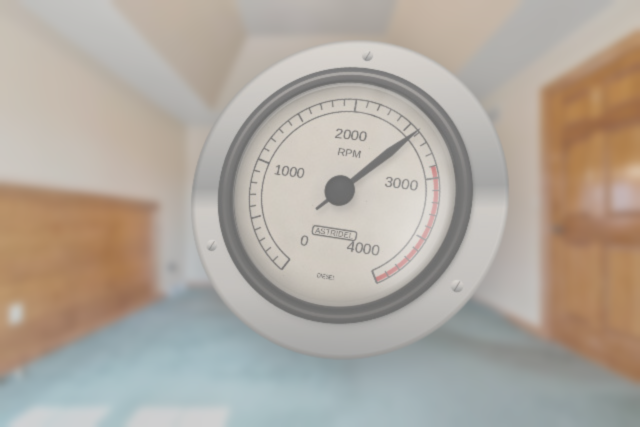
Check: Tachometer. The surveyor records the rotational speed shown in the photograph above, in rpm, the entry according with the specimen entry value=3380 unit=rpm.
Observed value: value=2600 unit=rpm
